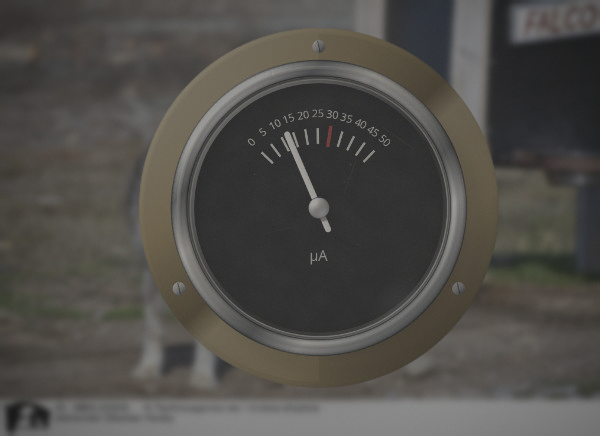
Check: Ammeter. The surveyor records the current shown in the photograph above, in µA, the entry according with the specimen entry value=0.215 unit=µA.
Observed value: value=12.5 unit=µA
